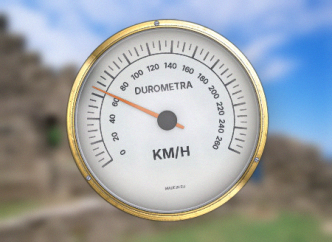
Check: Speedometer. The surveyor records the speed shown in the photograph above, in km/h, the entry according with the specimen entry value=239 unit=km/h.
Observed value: value=65 unit=km/h
